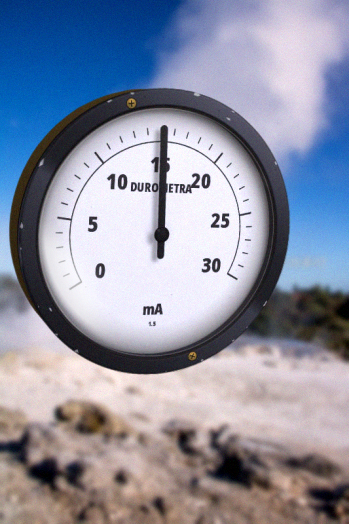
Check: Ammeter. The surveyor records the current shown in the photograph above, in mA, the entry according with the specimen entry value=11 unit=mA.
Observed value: value=15 unit=mA
